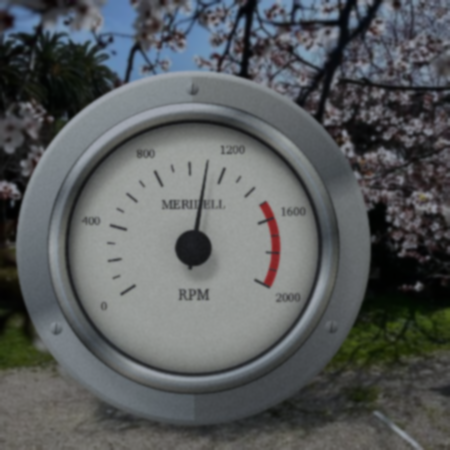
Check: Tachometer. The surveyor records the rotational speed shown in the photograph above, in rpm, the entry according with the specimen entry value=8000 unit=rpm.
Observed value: value=1100 unit=rpm
